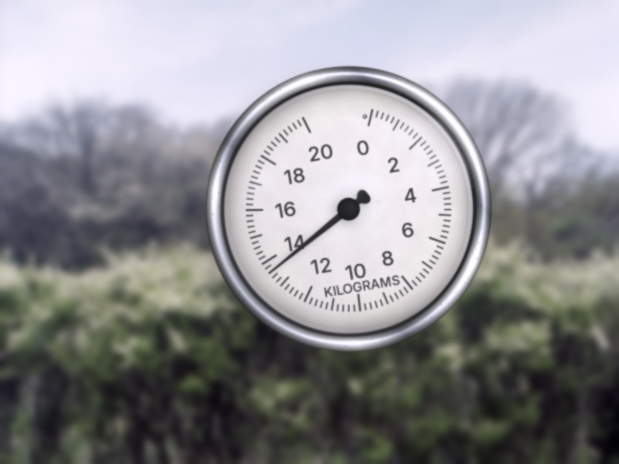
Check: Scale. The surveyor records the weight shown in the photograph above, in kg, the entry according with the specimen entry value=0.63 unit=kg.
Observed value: value=13.6 unit=kg
